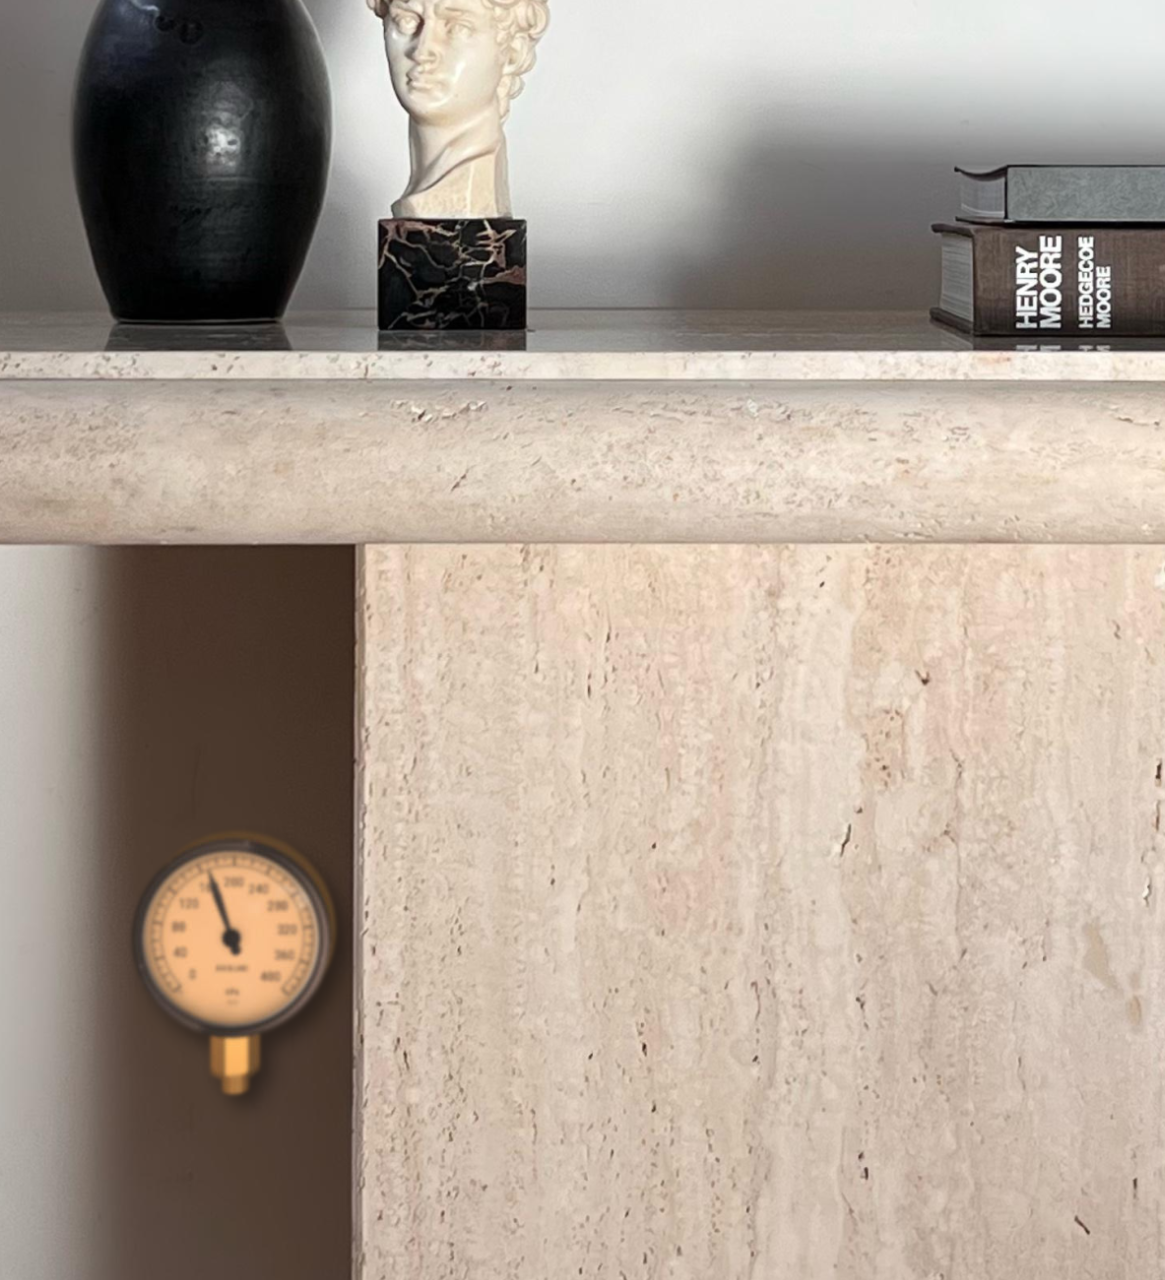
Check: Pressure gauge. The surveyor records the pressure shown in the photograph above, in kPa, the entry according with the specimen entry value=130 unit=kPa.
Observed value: value=170 unit=kPa
